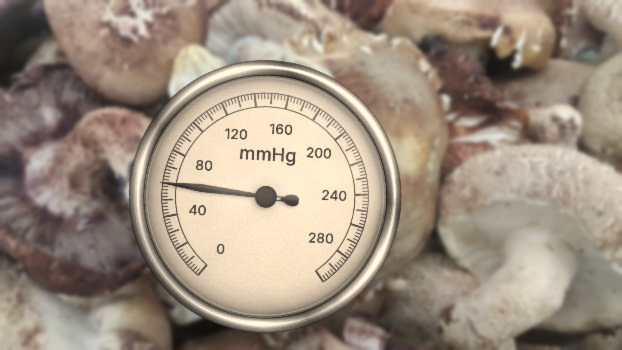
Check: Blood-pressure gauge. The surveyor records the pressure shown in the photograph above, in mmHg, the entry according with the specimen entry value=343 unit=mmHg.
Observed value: value=60 unit=mmHg
